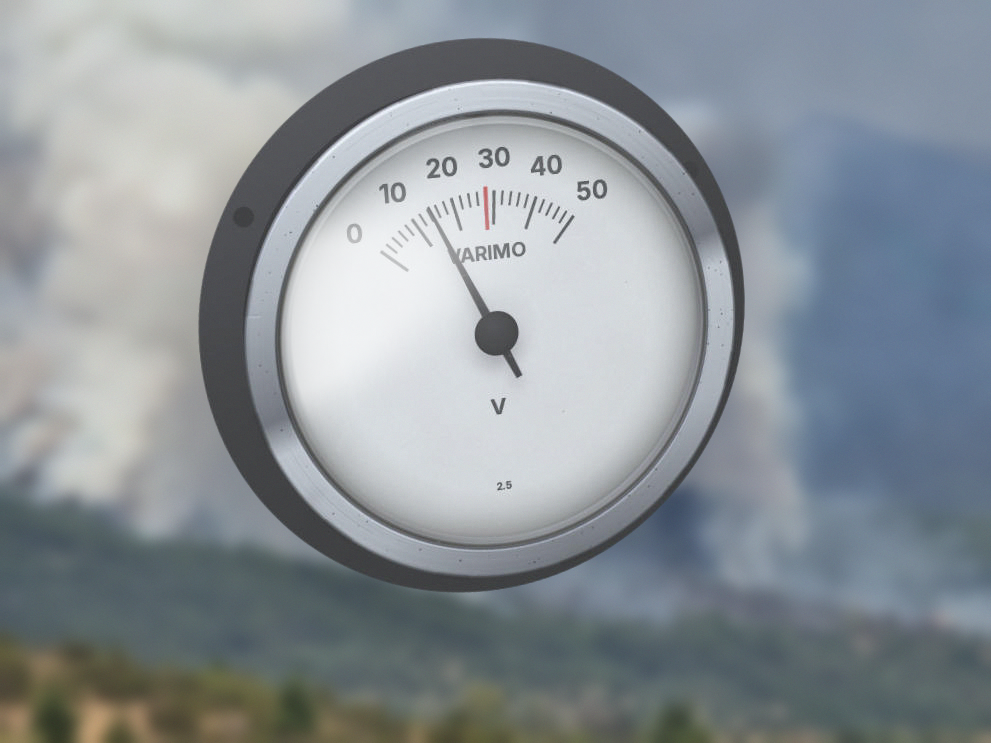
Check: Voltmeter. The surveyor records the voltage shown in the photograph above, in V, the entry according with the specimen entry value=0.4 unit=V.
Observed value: value=14 unit=V
